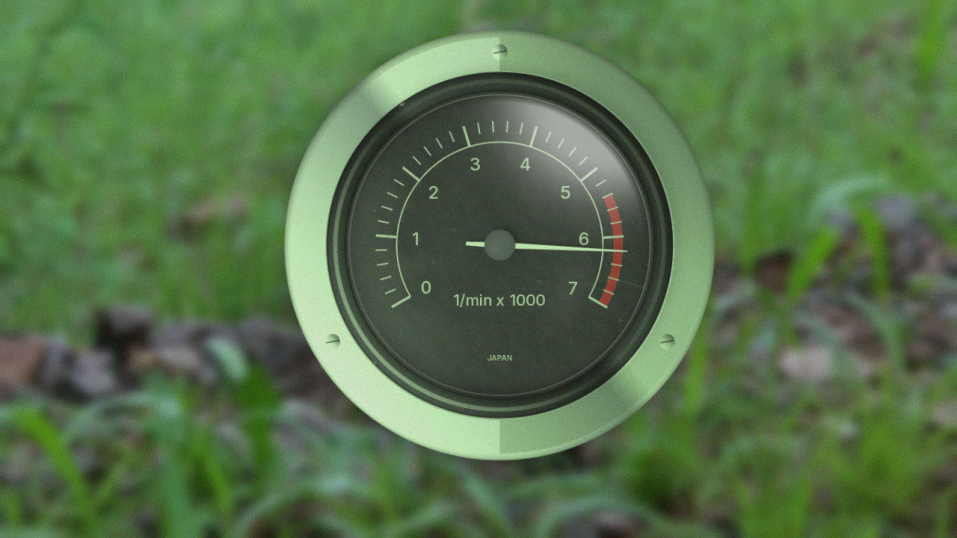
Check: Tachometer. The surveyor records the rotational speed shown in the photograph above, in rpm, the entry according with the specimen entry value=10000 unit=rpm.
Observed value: value=6200 unit=rpm
